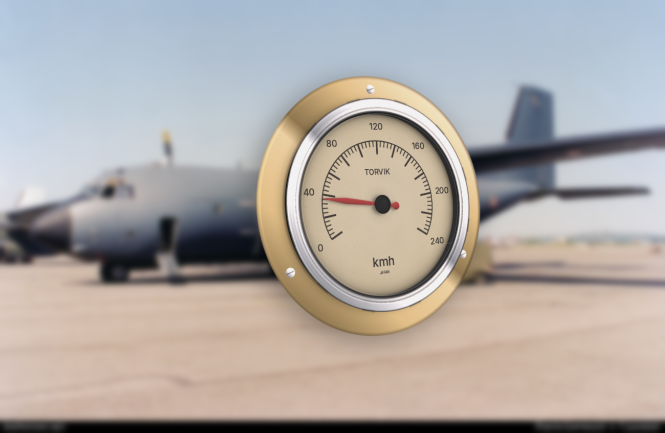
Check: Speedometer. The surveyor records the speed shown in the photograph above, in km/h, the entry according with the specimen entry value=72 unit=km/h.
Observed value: value=36 unit=km/h
